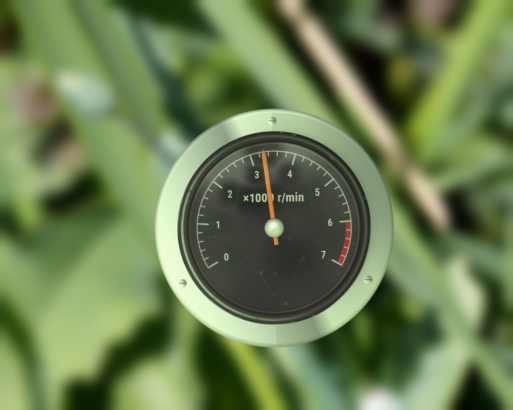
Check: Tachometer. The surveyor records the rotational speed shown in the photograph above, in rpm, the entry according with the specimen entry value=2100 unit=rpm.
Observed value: value=3300 unit=rpm
